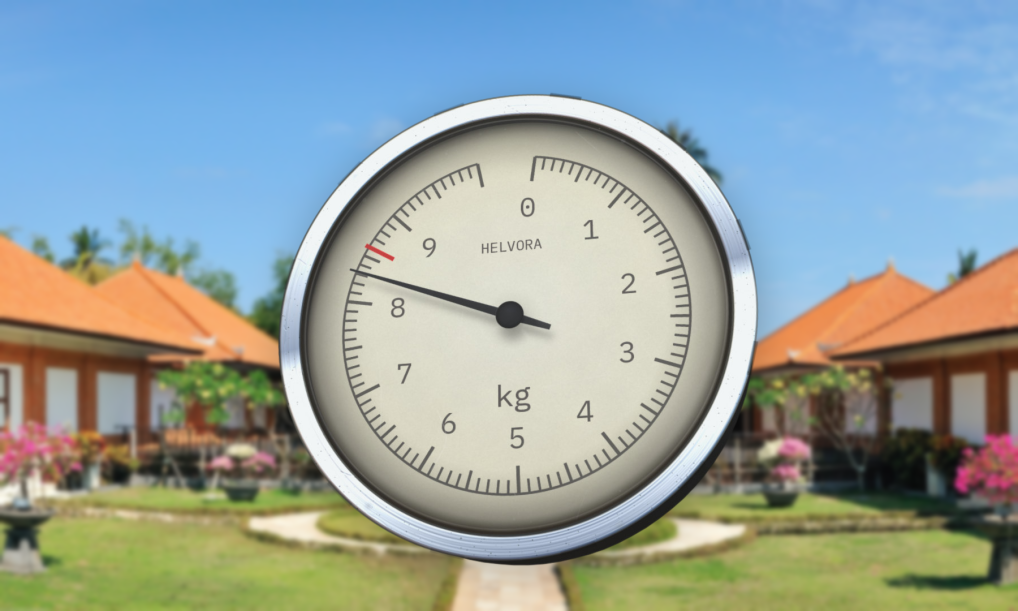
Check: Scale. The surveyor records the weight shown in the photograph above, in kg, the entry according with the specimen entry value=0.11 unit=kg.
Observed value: value=8.3 unit=kg
